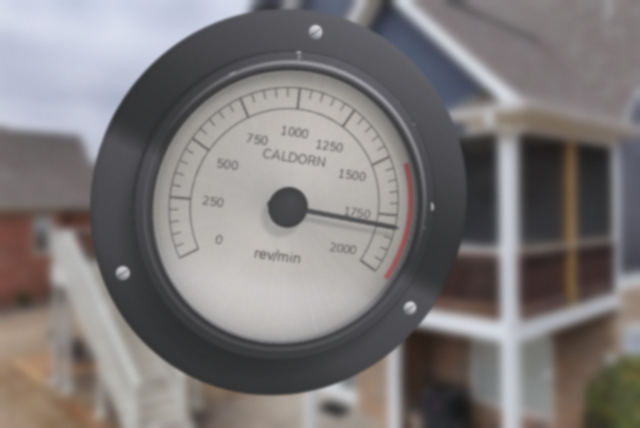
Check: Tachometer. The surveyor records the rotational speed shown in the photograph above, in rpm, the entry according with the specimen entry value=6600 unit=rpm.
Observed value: value=1800 unit=rpm
